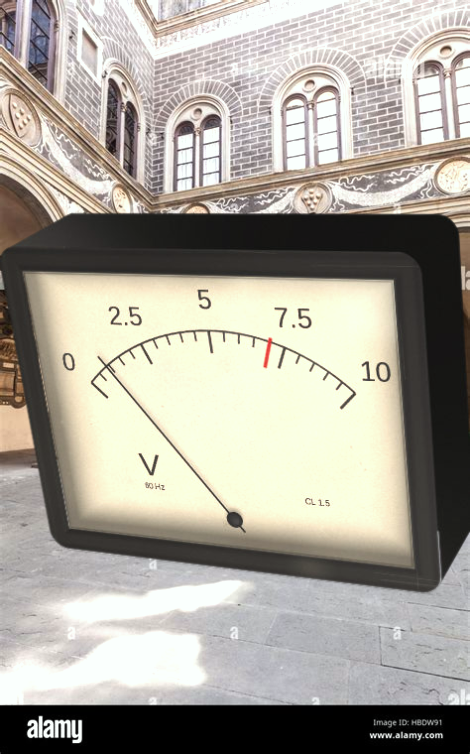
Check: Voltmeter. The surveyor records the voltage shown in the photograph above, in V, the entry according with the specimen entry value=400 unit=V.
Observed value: value=1 unit=V
